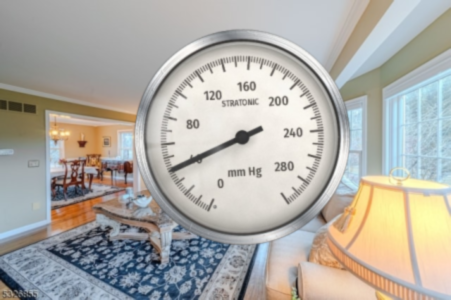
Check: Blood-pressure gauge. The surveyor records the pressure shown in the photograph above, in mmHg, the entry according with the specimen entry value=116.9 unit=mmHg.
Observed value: value=40 unit=mmHg
